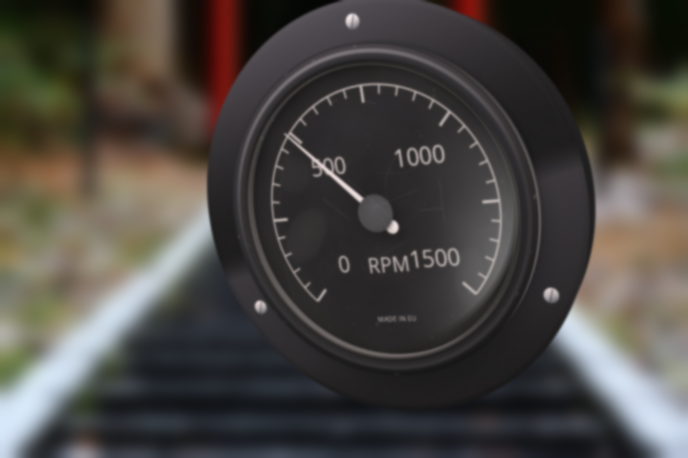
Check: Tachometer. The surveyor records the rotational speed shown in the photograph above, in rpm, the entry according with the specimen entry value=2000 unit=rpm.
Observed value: value=500 unit=rpm
